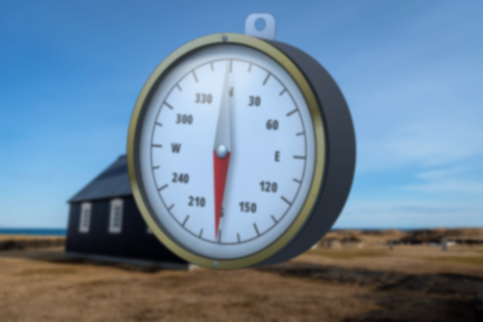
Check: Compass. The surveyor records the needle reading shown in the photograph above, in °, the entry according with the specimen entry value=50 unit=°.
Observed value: value=180 unit=°
